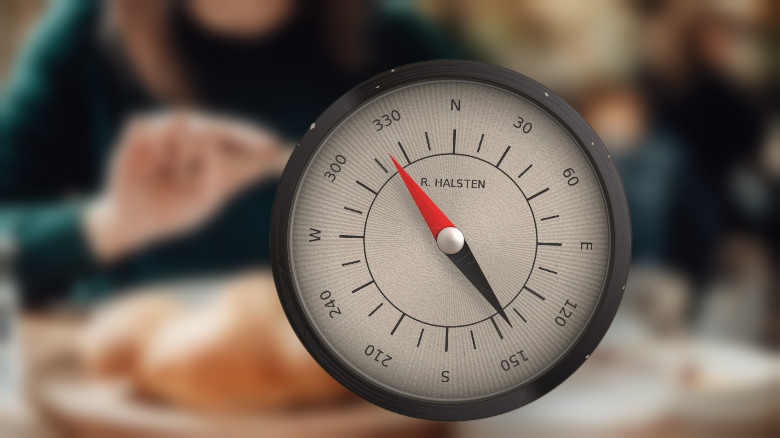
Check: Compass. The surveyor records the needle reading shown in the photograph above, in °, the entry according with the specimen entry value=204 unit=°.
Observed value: value=322.5 unit=°
